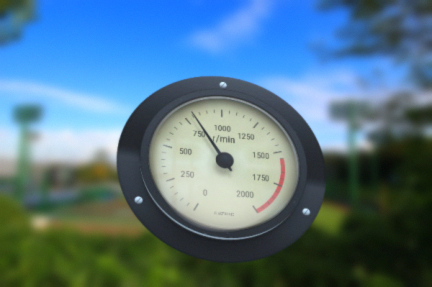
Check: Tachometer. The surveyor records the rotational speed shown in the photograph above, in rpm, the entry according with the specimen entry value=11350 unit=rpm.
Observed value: value=800 unit=rpm
